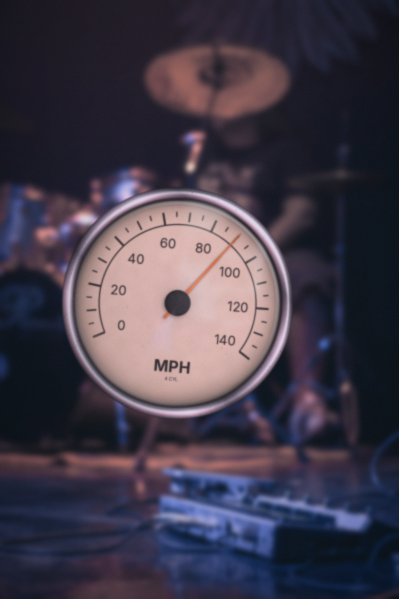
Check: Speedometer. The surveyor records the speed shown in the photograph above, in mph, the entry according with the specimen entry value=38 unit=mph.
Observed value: value=90 unit=mph
